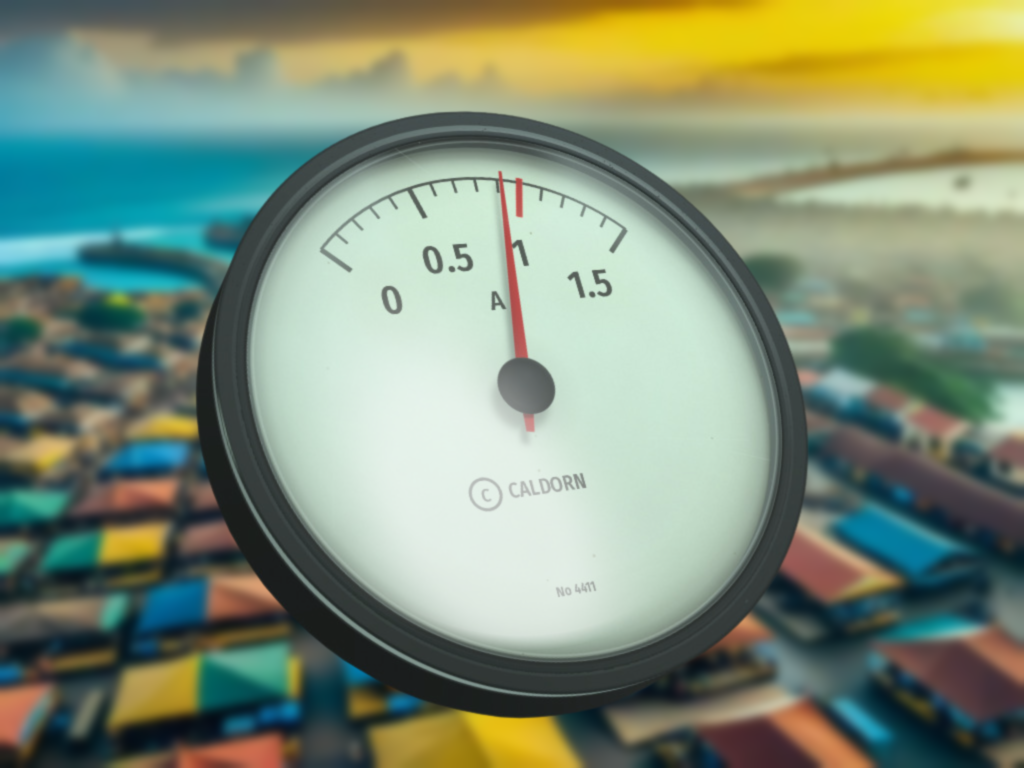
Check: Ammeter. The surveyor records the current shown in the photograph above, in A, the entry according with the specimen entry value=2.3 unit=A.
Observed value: value=0.9 unit=A
